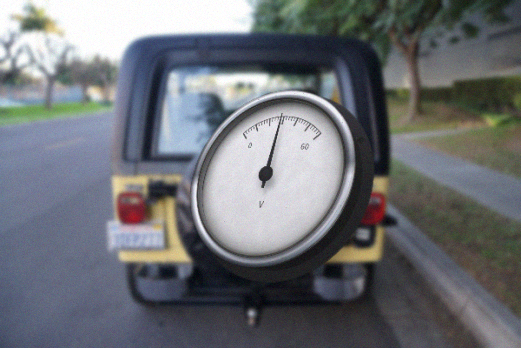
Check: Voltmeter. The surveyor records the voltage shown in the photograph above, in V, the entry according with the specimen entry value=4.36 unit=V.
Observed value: value=30 unit=V
